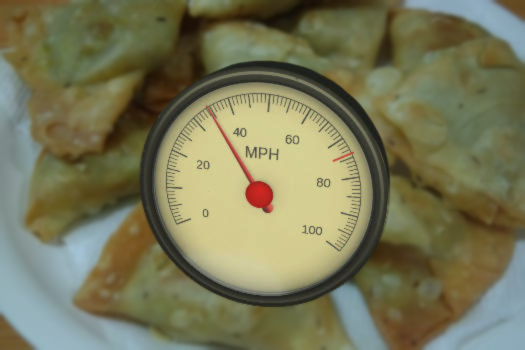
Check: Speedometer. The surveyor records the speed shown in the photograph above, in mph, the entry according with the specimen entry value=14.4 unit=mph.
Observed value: value=35 unit=mph
